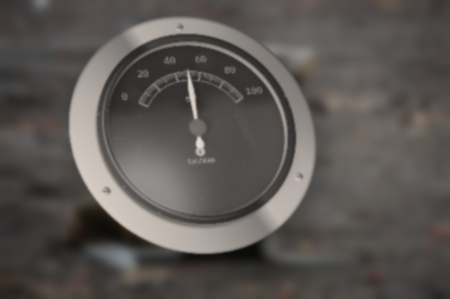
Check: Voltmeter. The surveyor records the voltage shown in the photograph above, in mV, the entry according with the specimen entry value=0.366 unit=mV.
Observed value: value=50 unit=mV
